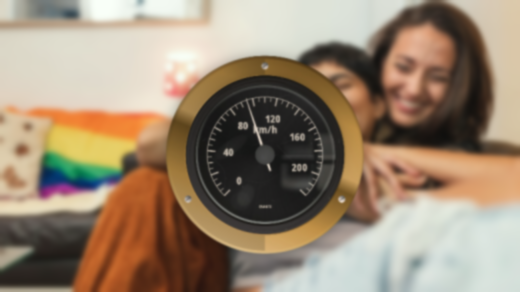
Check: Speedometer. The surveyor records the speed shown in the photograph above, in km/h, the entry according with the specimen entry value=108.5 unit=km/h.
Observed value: value=95 unit=km/h
